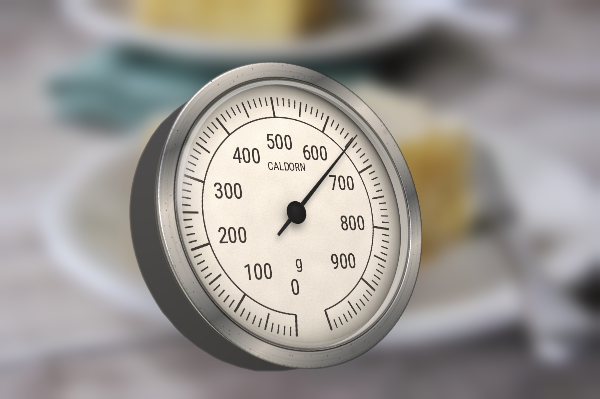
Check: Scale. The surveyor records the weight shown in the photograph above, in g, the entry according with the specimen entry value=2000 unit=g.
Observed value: value=650 unit=g
